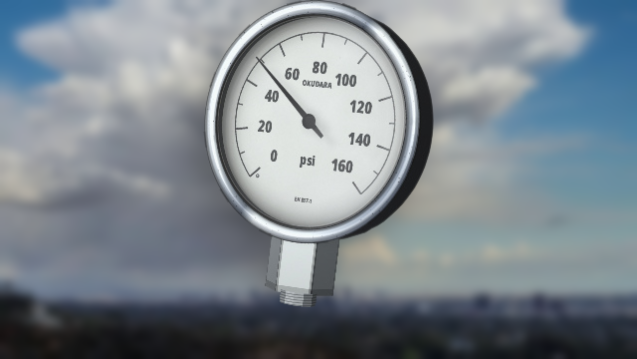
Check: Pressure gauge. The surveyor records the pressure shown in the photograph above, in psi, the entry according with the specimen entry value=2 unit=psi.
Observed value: value=50 unit=psi
